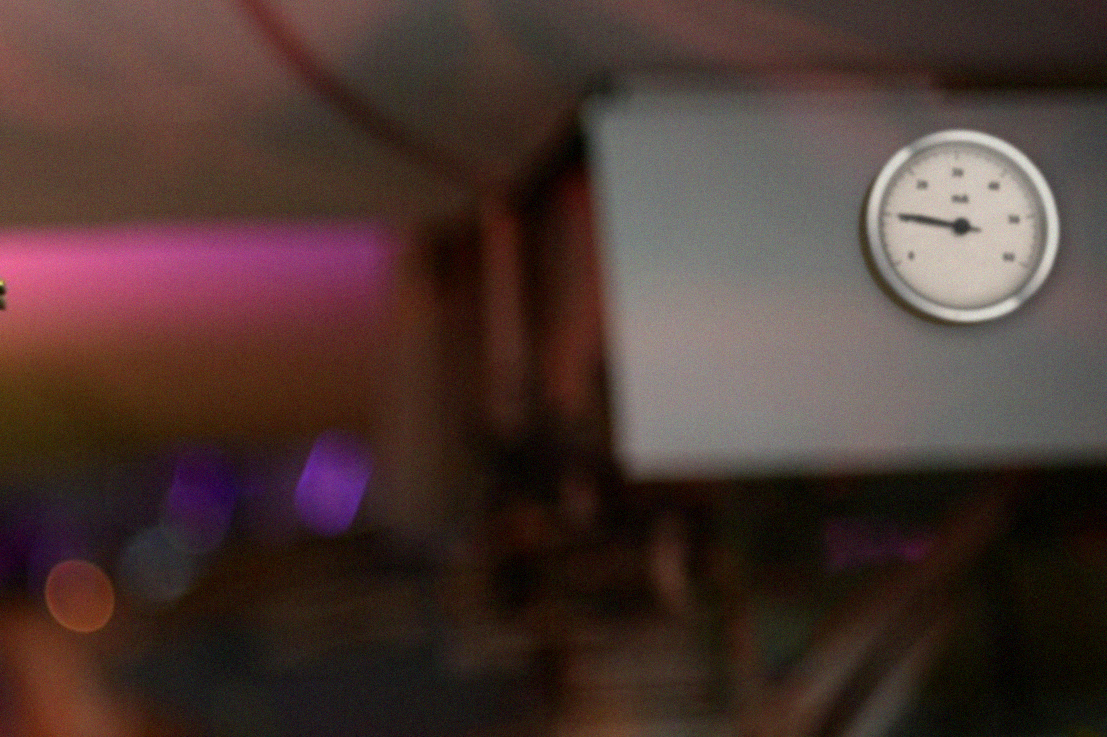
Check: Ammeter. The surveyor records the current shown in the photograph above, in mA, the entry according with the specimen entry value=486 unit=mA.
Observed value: value=10 unit=mA
